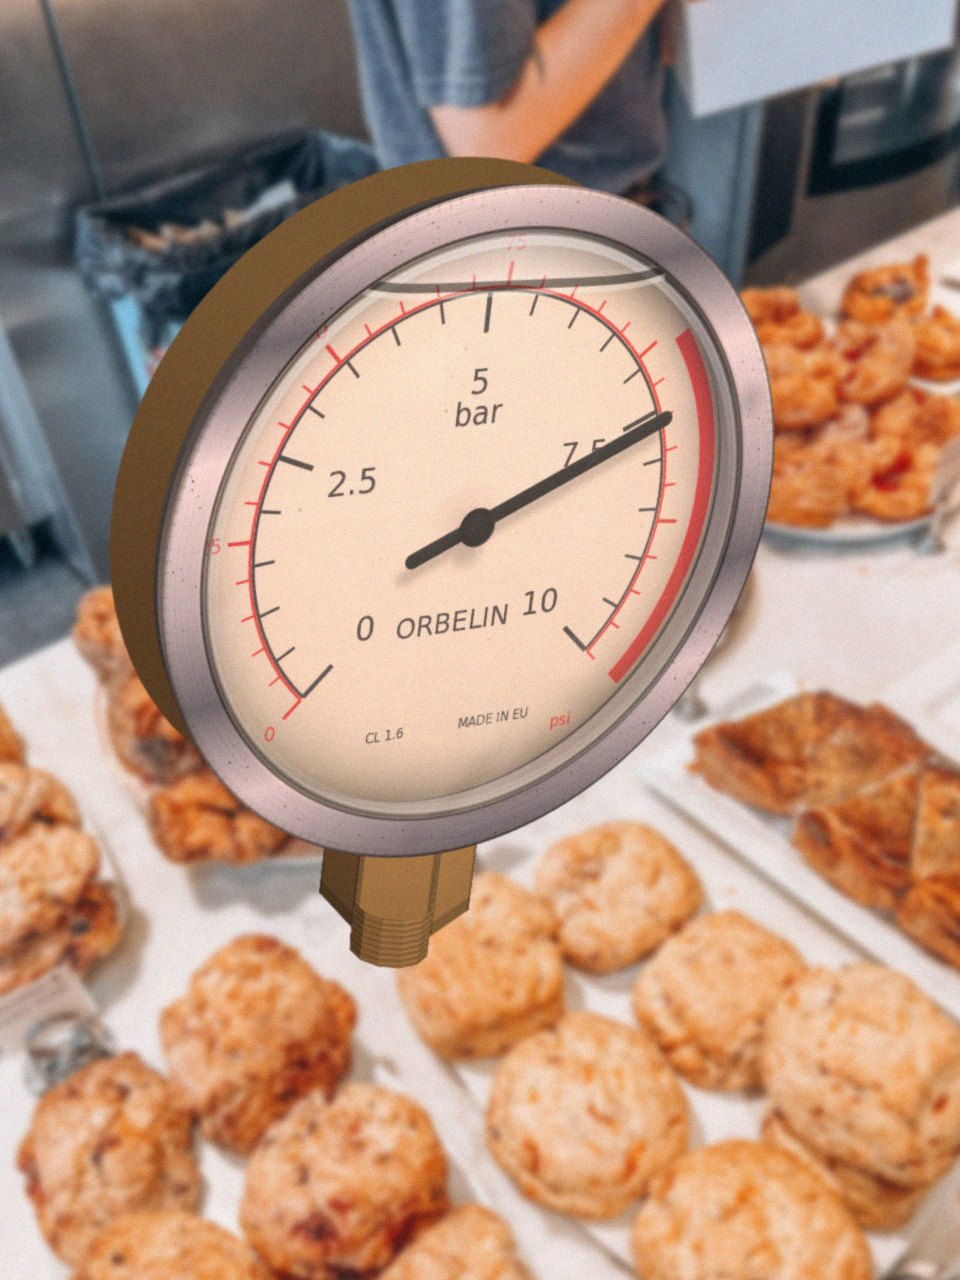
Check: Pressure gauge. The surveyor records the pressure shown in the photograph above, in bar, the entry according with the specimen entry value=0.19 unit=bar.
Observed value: value=7.5 unit=bar
